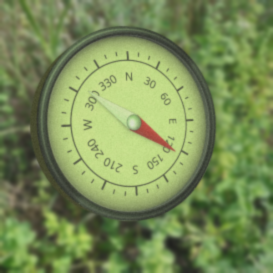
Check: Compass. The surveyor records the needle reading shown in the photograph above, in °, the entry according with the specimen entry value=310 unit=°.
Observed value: value=125 unit=°
